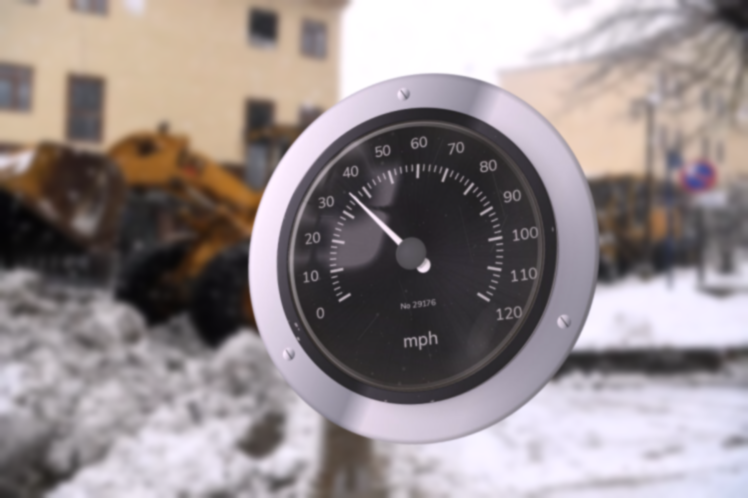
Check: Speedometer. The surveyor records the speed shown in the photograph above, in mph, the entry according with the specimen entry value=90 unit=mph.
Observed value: value=36 unit=mph
